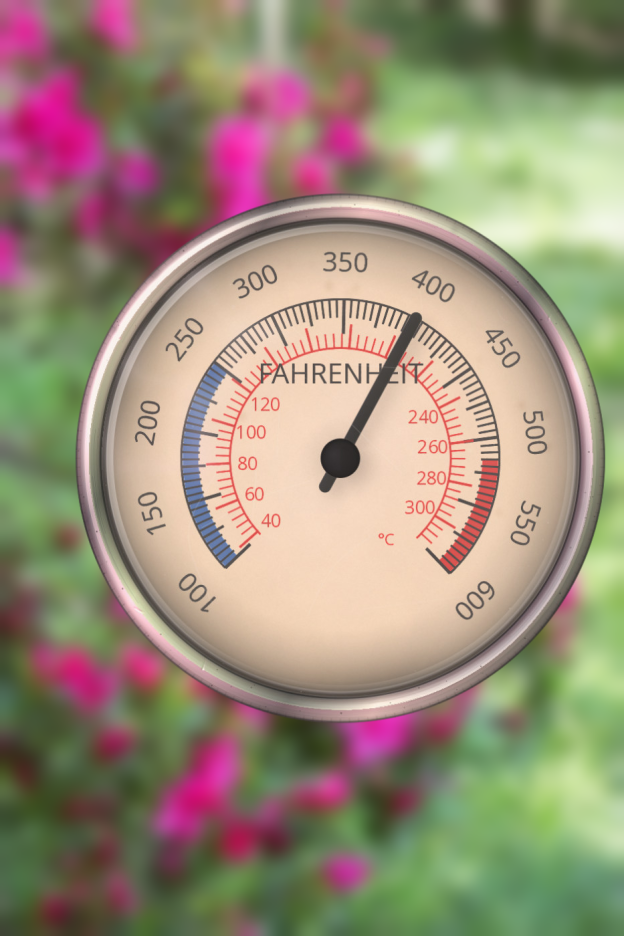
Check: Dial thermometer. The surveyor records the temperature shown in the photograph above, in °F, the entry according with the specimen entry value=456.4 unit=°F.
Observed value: value=400 unit=°F
